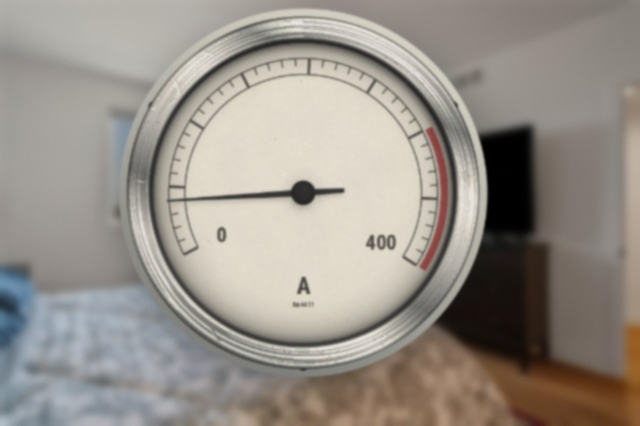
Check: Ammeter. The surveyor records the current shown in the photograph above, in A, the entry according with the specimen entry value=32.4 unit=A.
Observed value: value=40 unit=A
